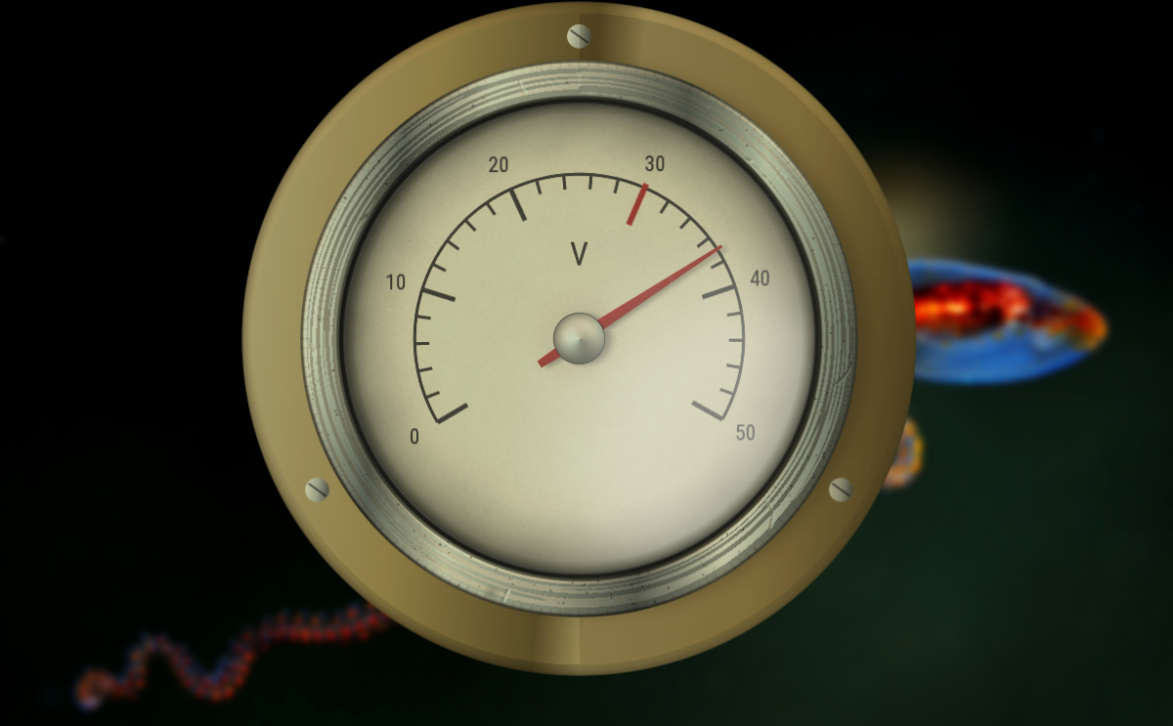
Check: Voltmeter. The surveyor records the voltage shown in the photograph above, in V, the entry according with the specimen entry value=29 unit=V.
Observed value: value=37 unit=V
